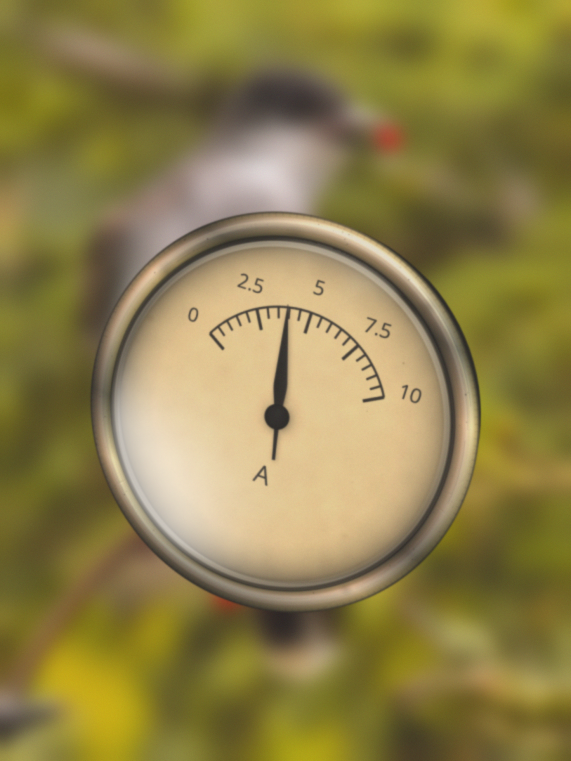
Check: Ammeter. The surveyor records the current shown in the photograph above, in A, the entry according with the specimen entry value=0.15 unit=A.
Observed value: value=4 unit=A
